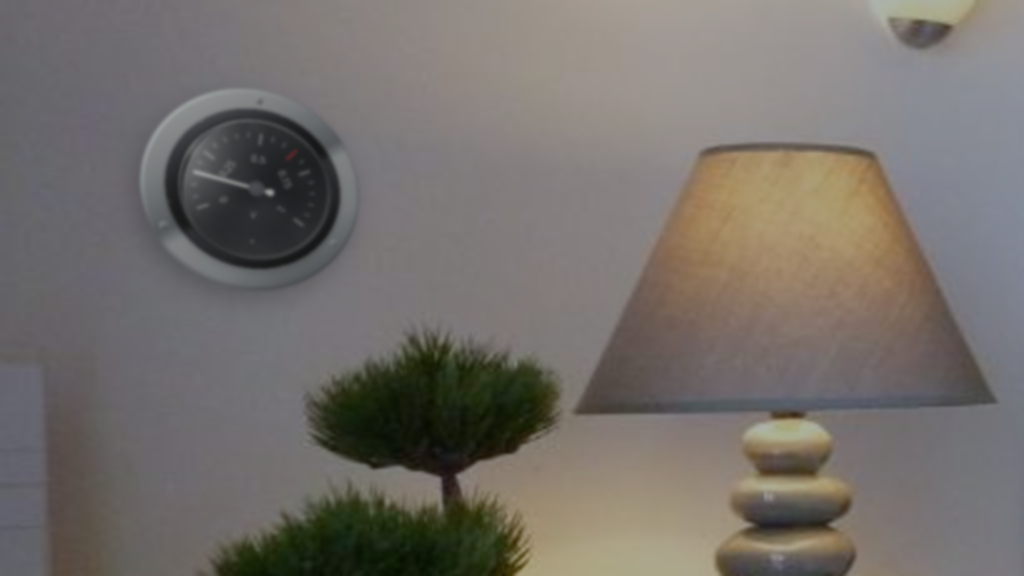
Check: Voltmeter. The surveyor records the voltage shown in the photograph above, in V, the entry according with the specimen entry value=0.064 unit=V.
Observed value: value=0.15 unit=V
